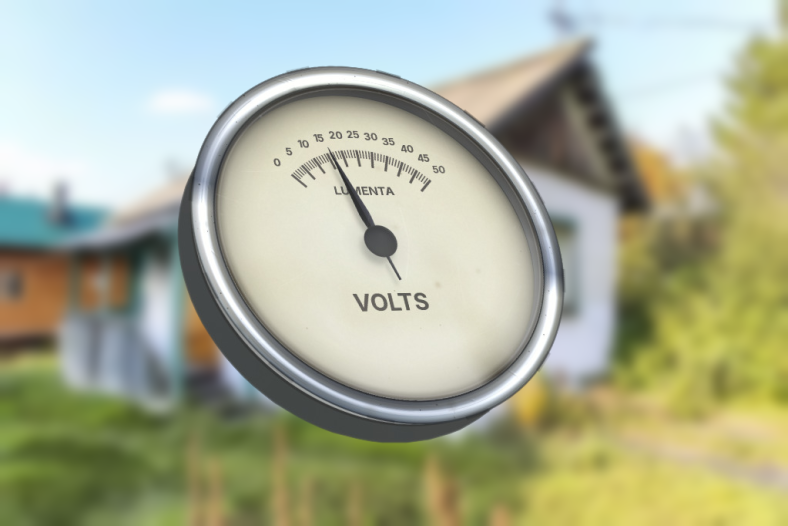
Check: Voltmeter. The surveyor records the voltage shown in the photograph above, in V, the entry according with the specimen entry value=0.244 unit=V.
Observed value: value=15 unit=V
